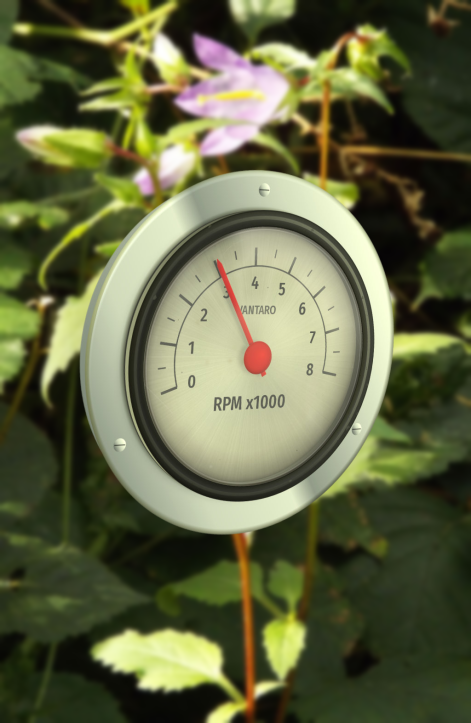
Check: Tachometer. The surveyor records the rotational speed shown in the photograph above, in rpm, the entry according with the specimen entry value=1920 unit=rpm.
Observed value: value=3000 unit=rpm
